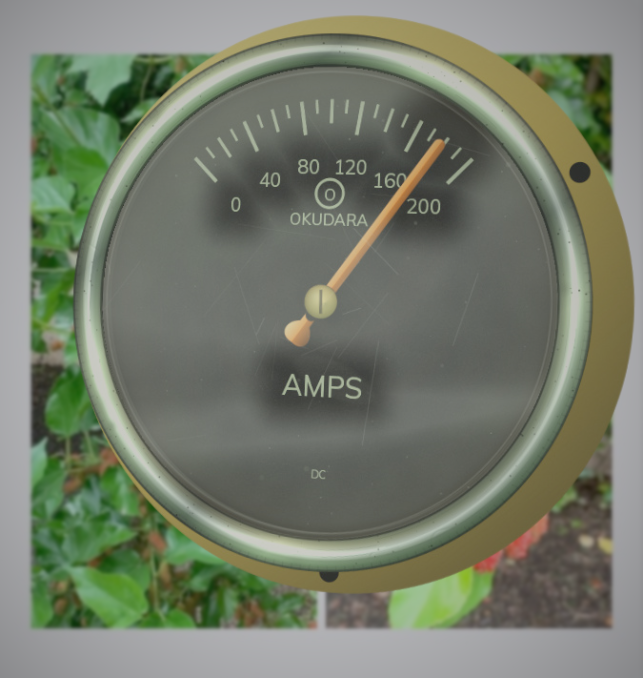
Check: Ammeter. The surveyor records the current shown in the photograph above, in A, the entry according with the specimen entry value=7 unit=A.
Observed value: value=180 unit=A
